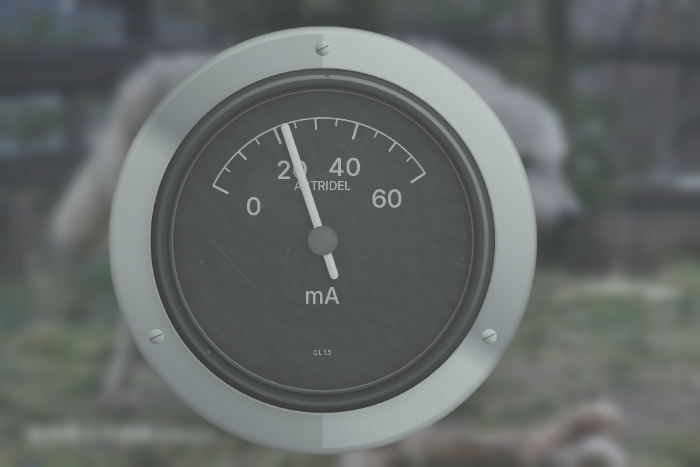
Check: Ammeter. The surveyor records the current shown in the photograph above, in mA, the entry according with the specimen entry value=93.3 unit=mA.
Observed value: value=22.5 unit=mA
